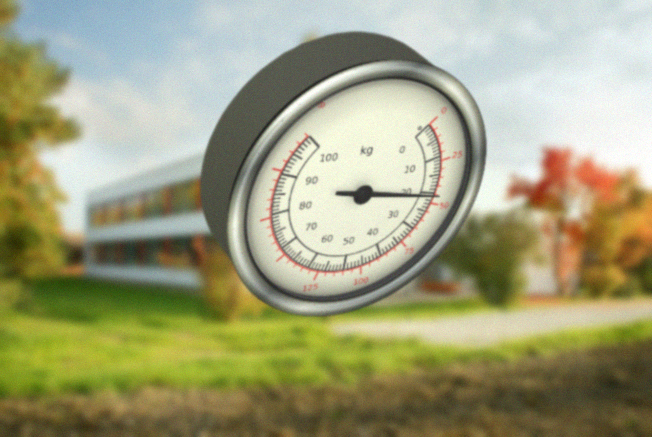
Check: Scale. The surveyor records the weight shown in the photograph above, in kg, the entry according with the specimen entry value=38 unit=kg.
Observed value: value=20 unit=kg
